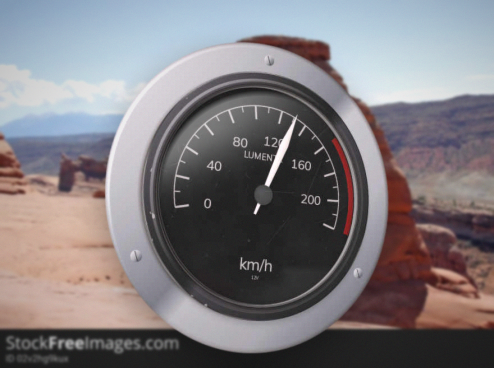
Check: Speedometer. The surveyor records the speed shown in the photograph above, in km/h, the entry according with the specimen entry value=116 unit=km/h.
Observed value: value=130 unit=km/h
